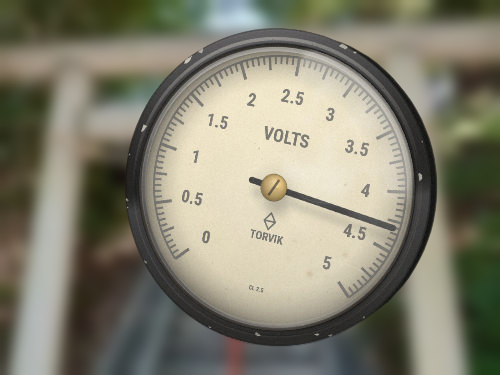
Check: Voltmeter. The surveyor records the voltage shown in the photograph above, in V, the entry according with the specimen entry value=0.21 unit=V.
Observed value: value=4.3 unit=V
